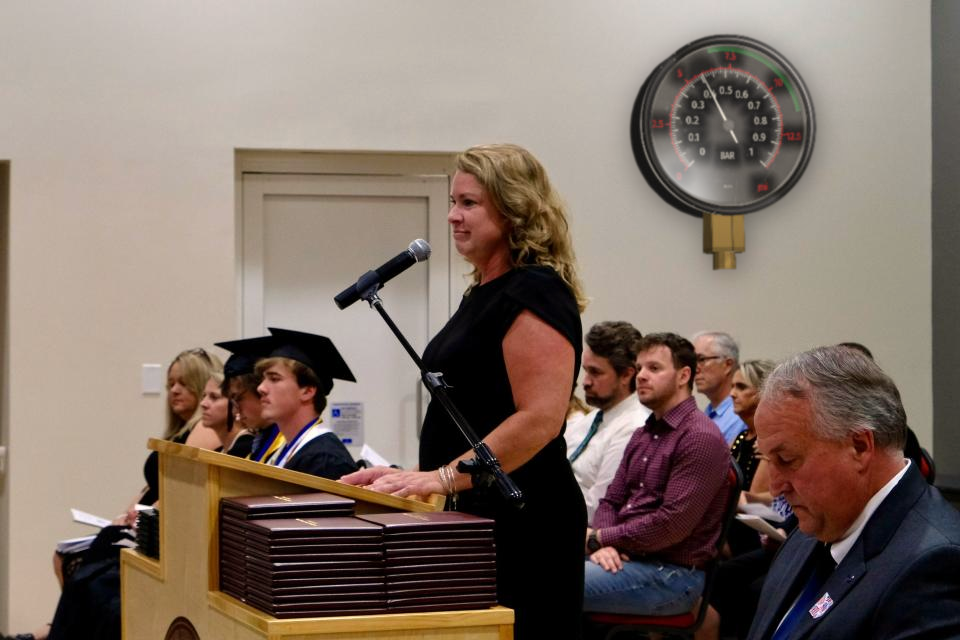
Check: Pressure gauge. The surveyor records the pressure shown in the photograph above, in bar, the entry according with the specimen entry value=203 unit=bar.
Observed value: value=0.4 unit=bar
